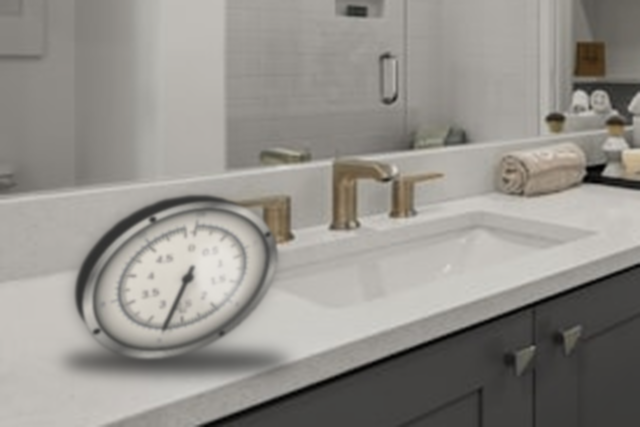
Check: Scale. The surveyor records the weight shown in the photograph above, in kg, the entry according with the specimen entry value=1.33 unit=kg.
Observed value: value=2.75 unit=kg
